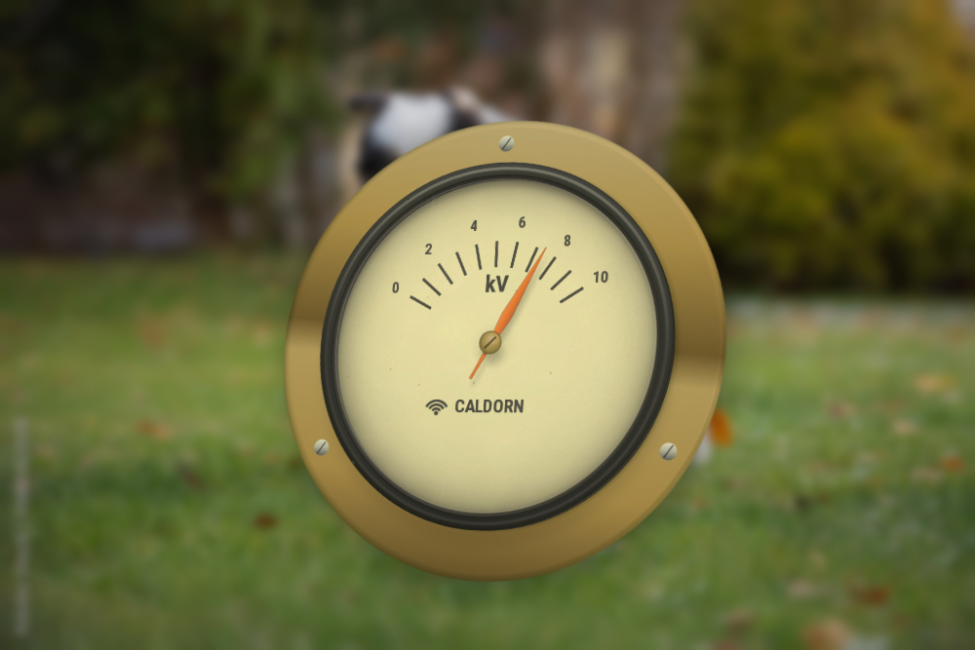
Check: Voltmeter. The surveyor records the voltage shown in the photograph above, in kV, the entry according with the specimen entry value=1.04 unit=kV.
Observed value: value=7.5 unit=kV
